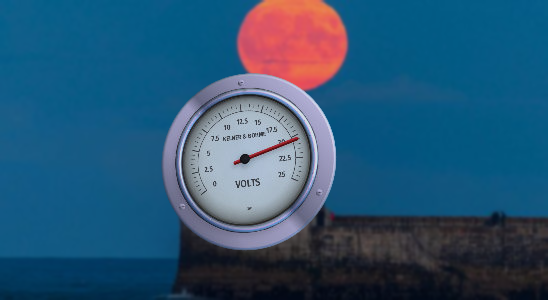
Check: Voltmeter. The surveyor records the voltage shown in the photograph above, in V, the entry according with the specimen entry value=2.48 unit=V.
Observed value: value=20.5 unit=V
